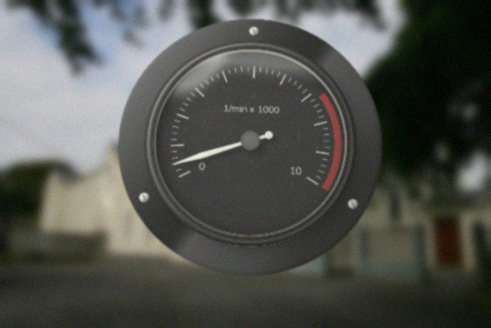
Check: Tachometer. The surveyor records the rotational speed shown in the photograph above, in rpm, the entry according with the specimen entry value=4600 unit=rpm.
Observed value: value=400 unit=rpm
